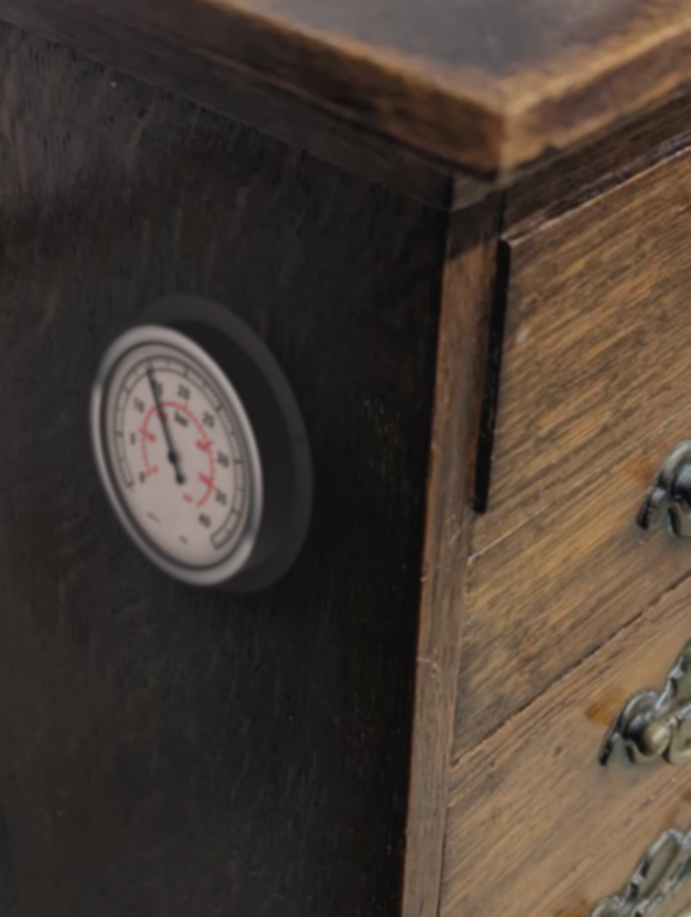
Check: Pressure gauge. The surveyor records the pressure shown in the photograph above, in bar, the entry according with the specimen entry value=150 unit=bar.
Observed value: value=15 unit=bar
